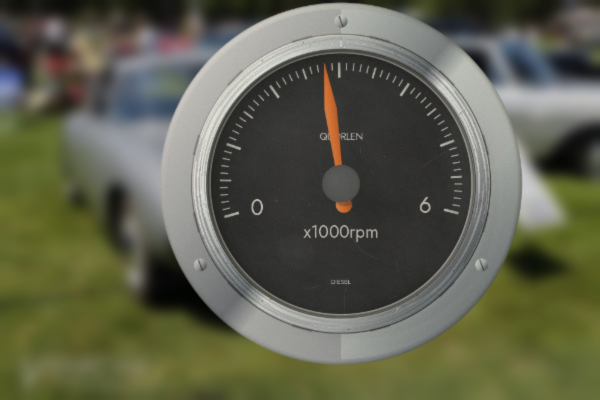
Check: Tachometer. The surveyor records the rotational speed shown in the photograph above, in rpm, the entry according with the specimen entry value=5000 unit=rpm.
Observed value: value=2800 unit=rpm
